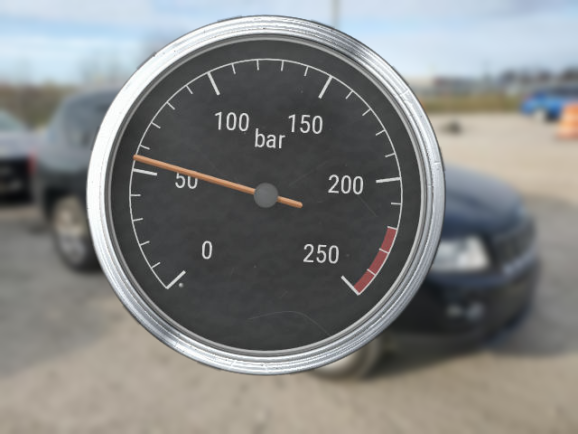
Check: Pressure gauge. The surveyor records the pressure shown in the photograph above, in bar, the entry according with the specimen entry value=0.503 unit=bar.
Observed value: value=55 unit=bar
